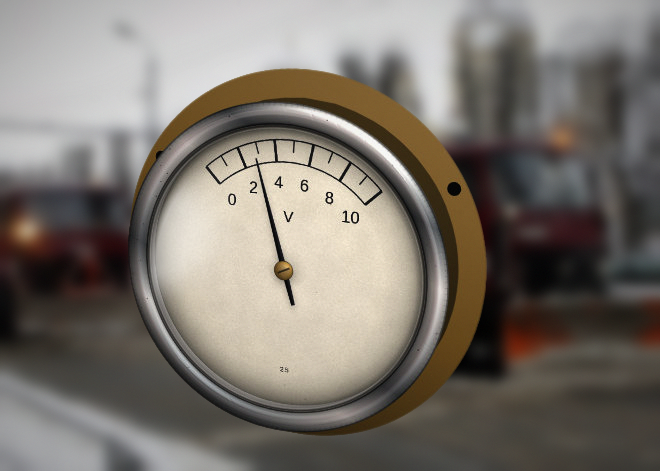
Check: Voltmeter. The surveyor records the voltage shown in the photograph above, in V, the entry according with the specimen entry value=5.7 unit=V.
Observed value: value=3 unit=V
